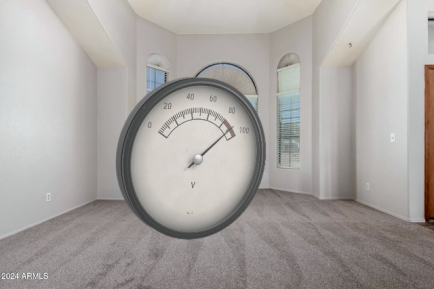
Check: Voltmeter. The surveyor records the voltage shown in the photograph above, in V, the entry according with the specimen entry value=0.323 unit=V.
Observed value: value=90 unit=V
